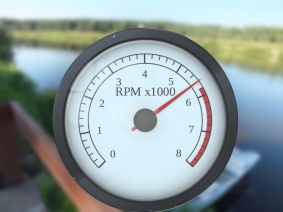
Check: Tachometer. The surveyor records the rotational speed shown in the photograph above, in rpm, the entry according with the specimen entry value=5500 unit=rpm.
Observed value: value=5600 unit=rpm
